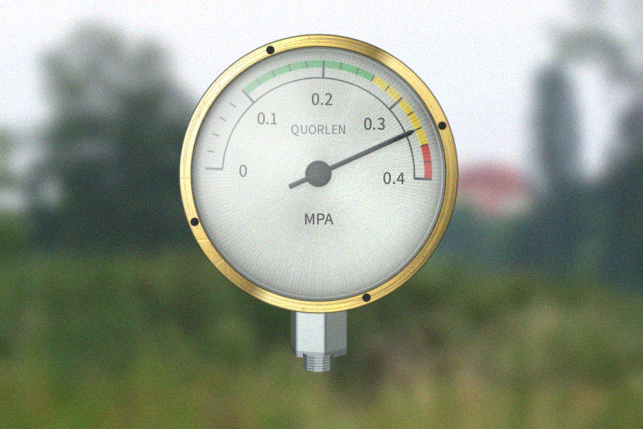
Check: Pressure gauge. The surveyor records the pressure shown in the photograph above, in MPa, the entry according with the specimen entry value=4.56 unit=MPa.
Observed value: value=0.34 unit=MPa
